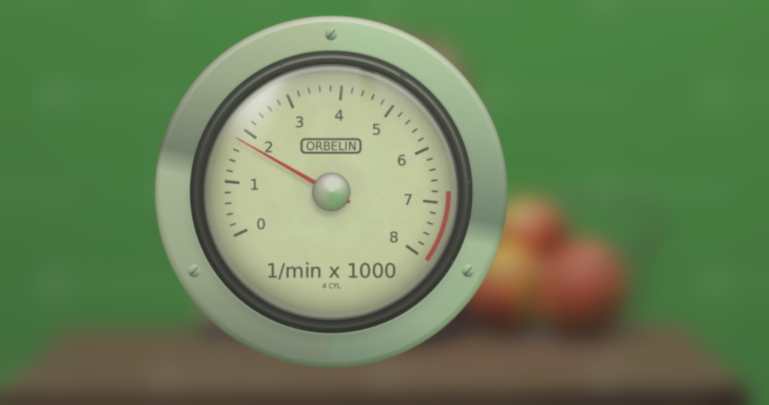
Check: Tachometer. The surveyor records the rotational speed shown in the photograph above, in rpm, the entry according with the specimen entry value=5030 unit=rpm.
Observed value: value=1800 unit=rpm
